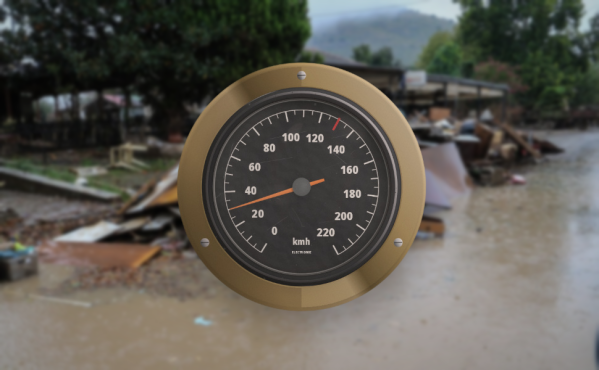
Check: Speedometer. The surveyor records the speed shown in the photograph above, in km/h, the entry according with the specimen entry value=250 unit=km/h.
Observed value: value=30 unit=km/h
